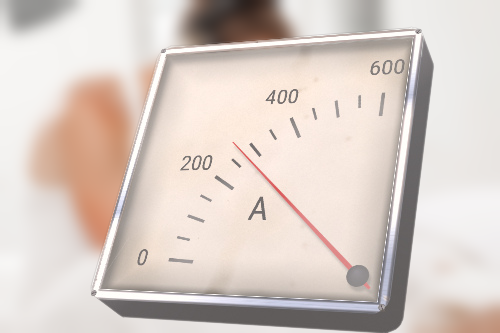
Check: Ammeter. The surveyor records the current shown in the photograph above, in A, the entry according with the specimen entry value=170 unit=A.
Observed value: value=275 unit=A
